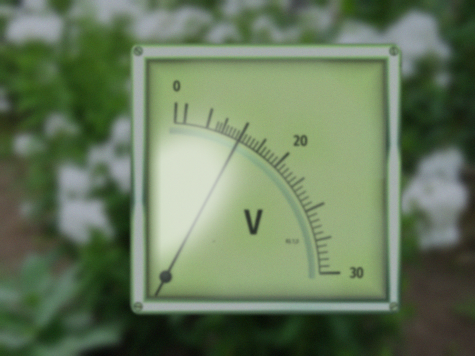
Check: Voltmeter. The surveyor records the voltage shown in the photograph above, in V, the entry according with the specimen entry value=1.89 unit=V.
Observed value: value=15 unit=V
